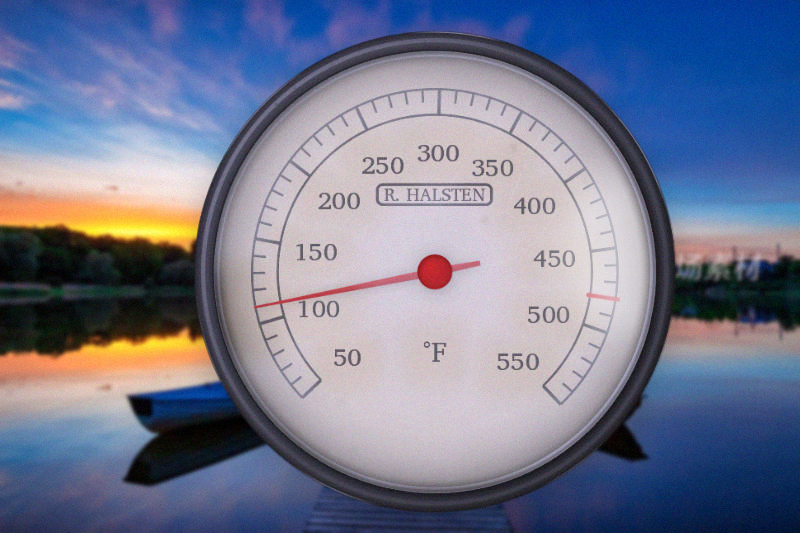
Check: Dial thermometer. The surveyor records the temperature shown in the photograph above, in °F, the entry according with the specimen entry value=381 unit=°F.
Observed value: value=110 unit=°F
